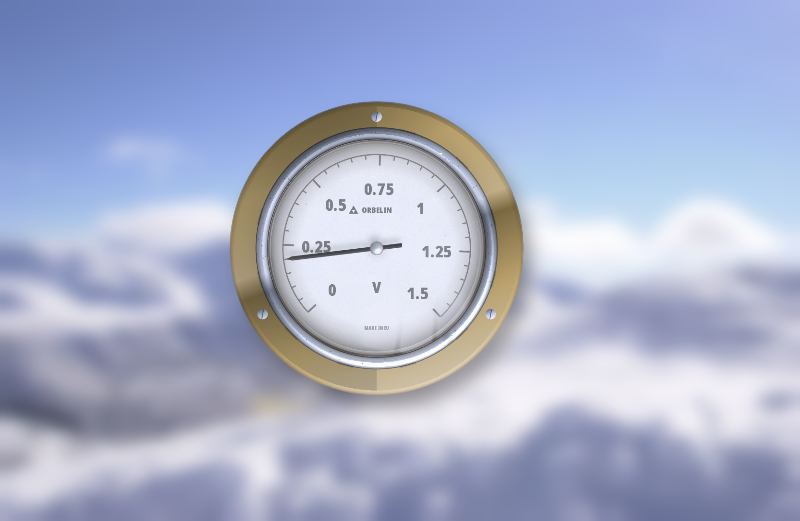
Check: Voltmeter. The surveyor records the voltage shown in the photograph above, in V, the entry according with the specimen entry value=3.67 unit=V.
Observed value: value=0.2 unit=V
